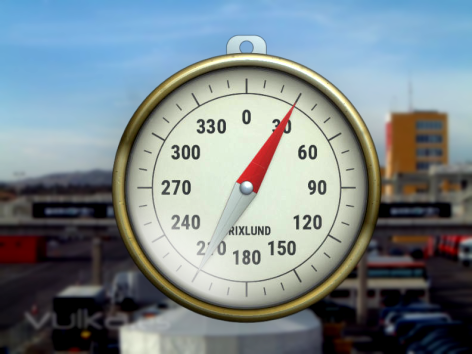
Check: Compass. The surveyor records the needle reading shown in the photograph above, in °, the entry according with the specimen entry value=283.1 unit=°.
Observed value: value=30 unit=°
